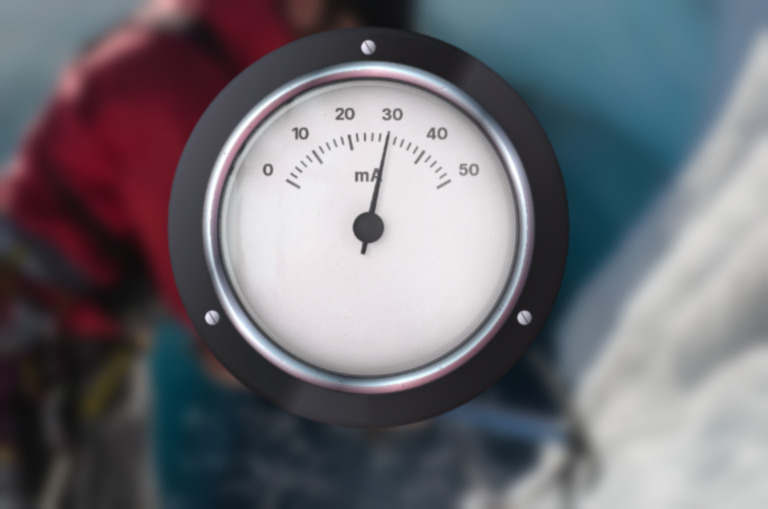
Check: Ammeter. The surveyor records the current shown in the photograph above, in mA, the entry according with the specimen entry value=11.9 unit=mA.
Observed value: value=30 unit=mA
